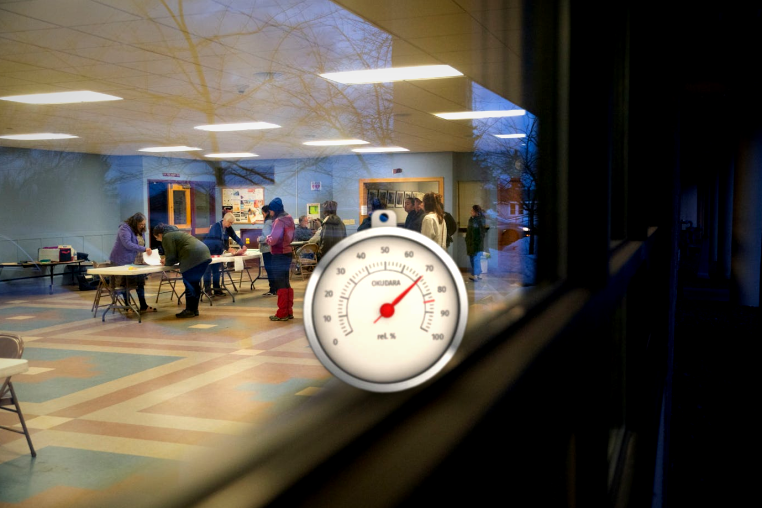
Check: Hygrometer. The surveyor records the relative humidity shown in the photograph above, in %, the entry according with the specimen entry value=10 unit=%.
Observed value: value=70 unit=%
